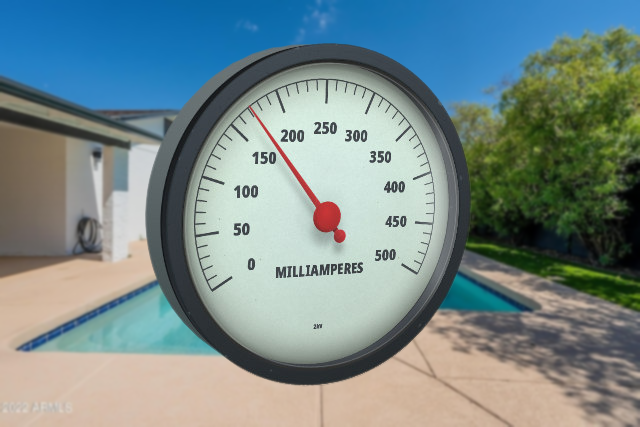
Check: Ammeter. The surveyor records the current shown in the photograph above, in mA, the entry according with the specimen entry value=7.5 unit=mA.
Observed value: value=170 unit=mA
